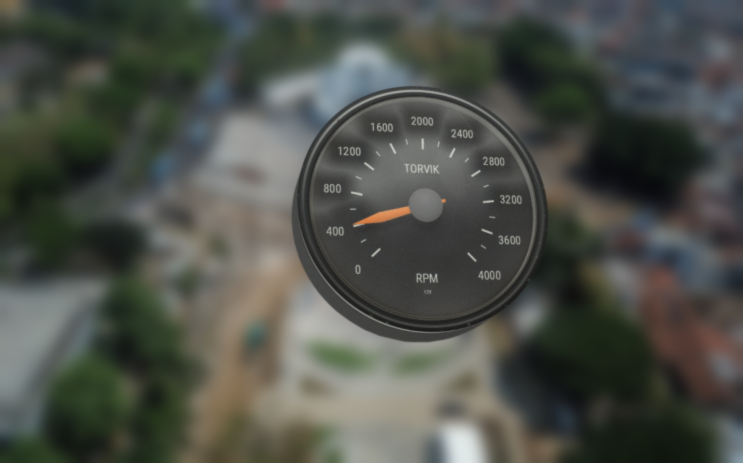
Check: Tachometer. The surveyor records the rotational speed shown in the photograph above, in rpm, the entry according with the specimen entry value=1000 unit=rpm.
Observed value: value=400 unit=rpm
